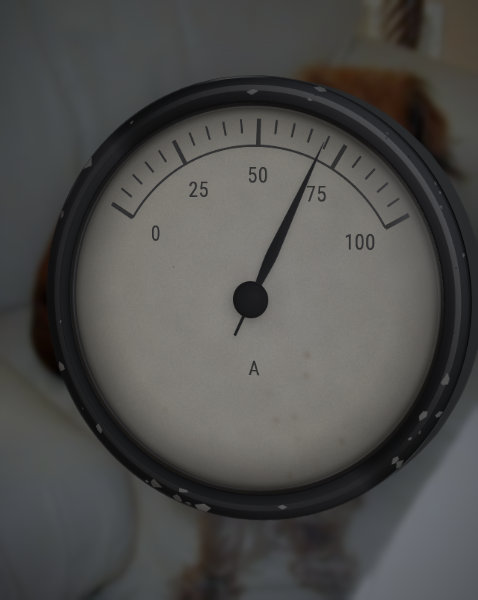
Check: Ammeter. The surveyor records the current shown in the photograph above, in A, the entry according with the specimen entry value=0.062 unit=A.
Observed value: value=70 unit=A
